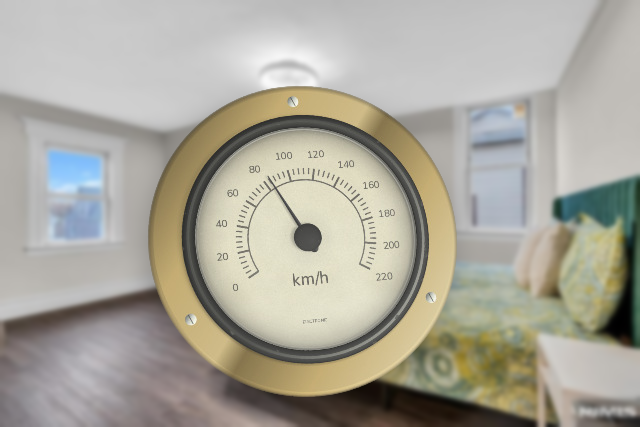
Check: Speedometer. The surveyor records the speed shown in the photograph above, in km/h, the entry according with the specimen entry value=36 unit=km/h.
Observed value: value=84 unit=km/h
